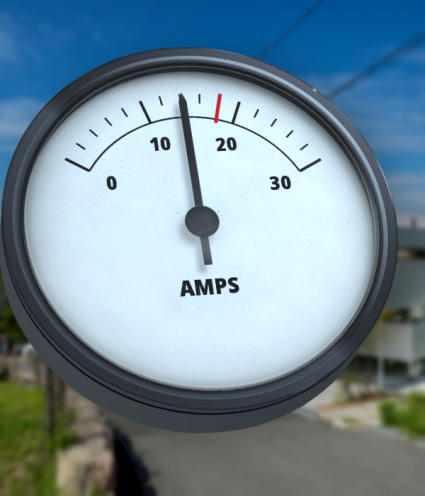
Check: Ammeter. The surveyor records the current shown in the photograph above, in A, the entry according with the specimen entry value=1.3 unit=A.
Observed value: value=14 unit=A
